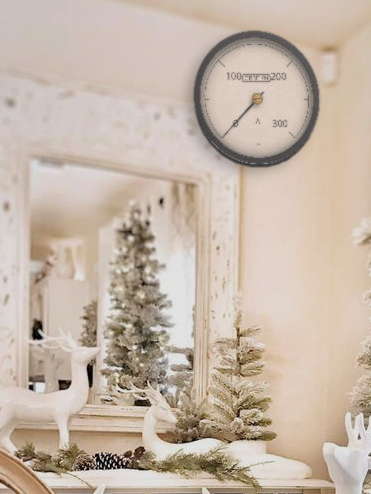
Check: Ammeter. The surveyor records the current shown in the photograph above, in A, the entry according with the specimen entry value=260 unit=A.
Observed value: value=0 unit=A
